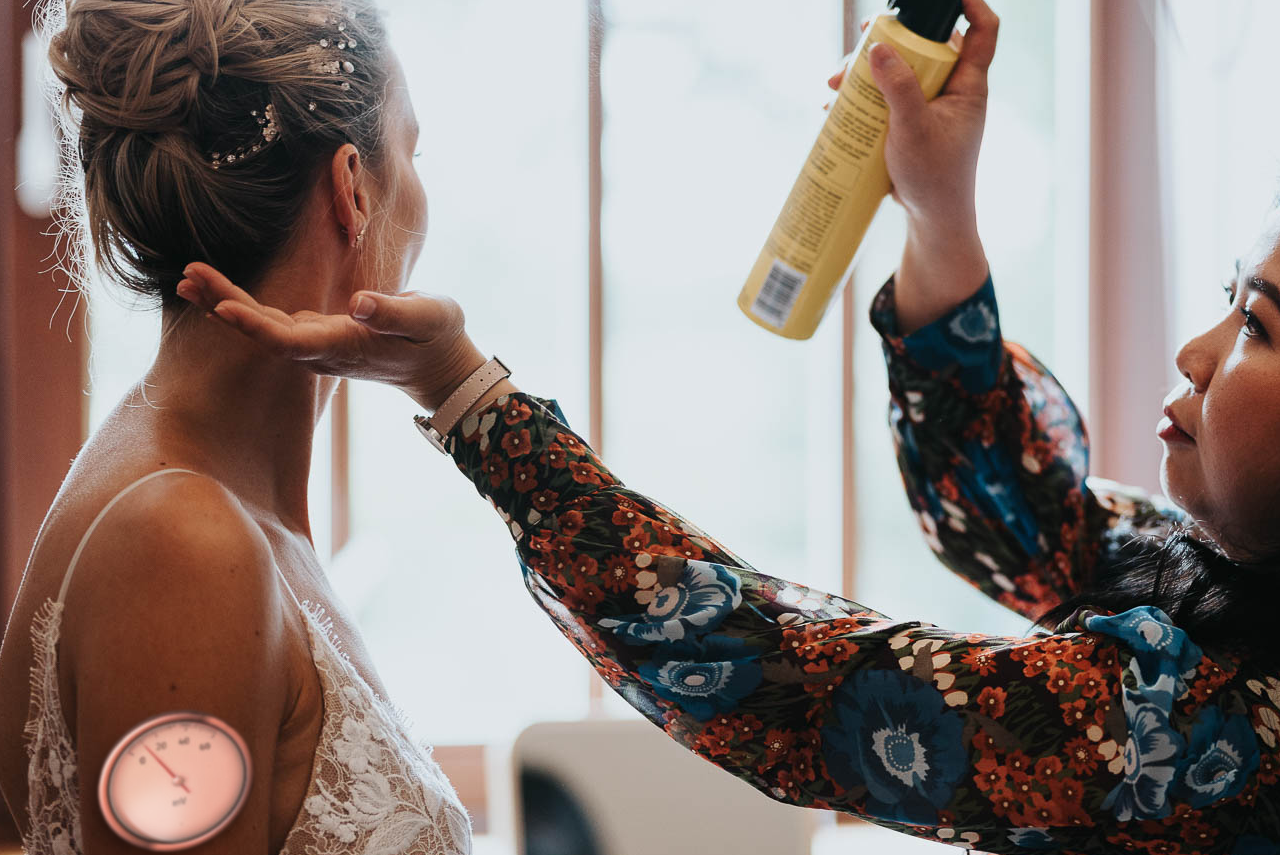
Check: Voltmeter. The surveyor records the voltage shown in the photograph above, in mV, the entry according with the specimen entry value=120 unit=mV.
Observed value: value=10 unit=mV
